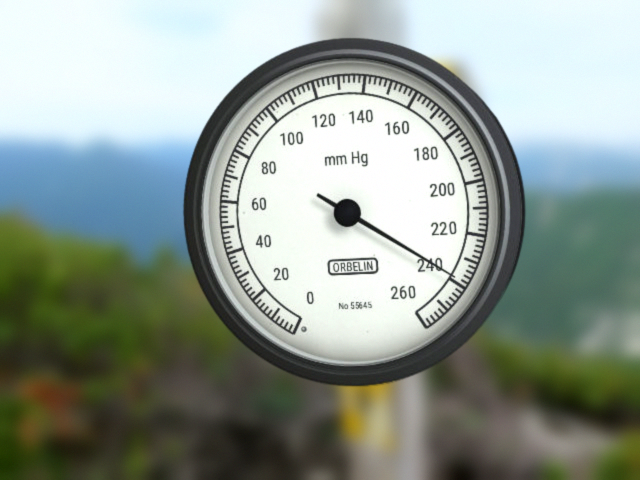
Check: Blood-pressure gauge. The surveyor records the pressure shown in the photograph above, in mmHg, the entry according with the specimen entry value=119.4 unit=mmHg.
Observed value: value=238 unit=mmHg
